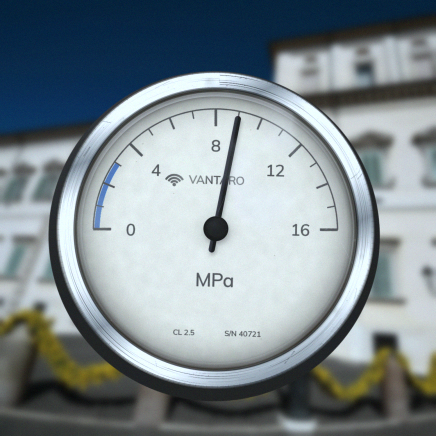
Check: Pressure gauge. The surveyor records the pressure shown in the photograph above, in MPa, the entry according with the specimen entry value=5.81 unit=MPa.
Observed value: value=9 unit=MPa
